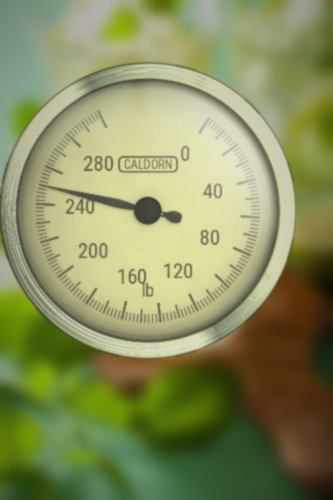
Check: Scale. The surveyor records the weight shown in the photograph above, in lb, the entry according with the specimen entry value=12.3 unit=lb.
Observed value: value=250 unit=lb
